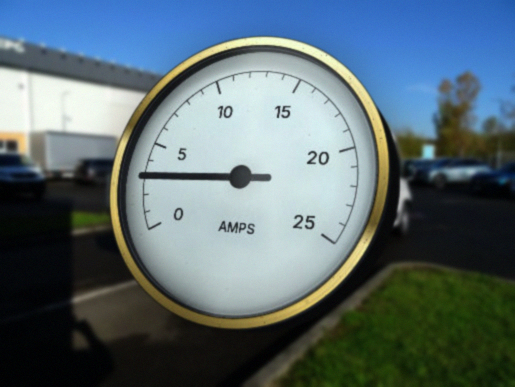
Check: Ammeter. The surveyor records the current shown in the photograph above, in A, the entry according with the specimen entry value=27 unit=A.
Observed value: value=3 unit=A
